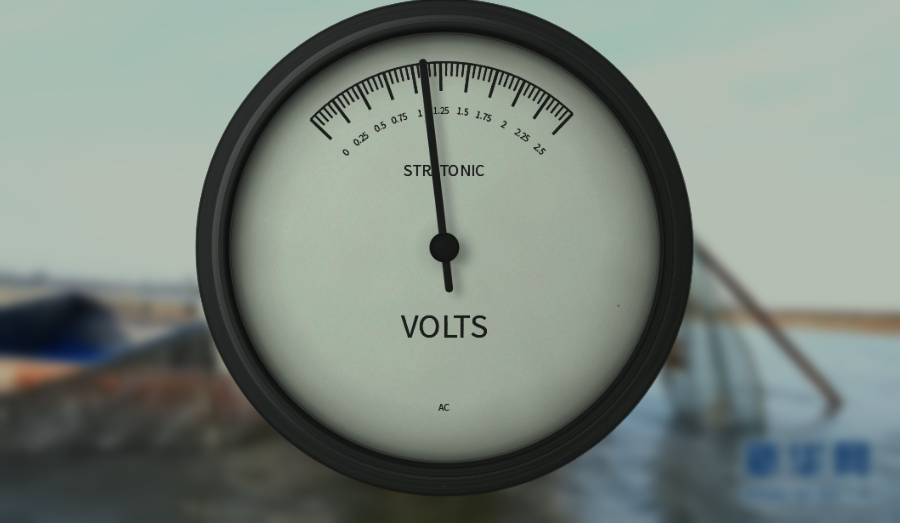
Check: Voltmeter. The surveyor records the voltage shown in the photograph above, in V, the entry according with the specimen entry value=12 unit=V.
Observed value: value=1.1 unit=V
